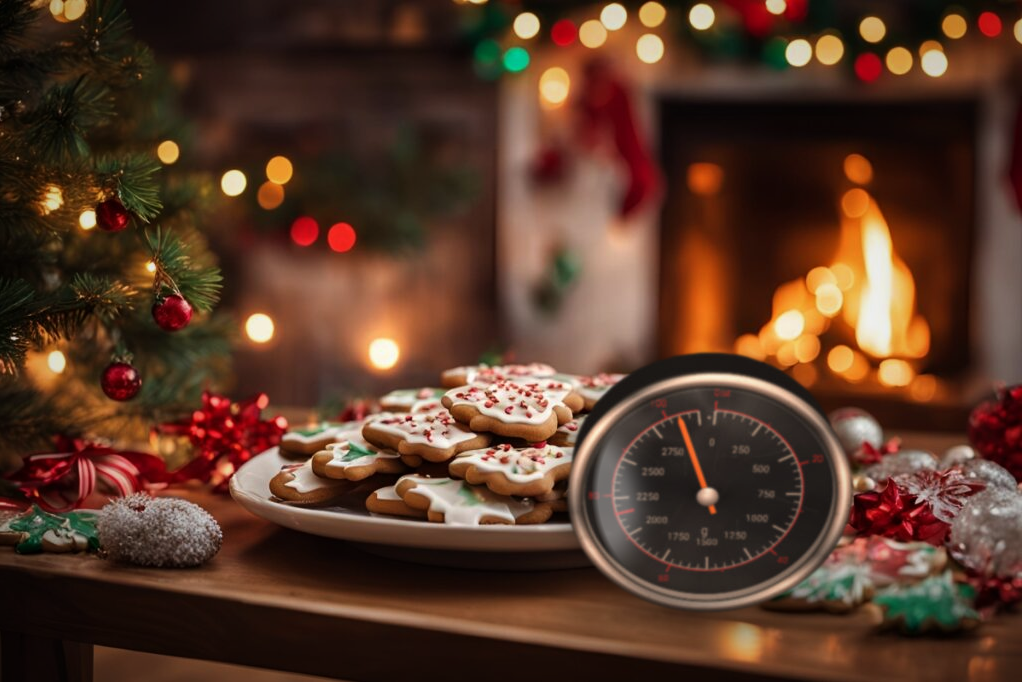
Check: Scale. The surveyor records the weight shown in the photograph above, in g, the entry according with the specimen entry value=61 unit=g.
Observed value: value=2900 unit=g
